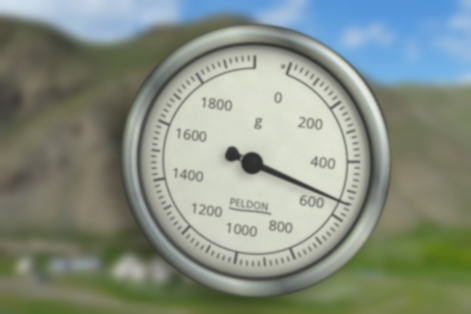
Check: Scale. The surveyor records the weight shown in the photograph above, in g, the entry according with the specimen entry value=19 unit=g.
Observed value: value=540 unit=g
